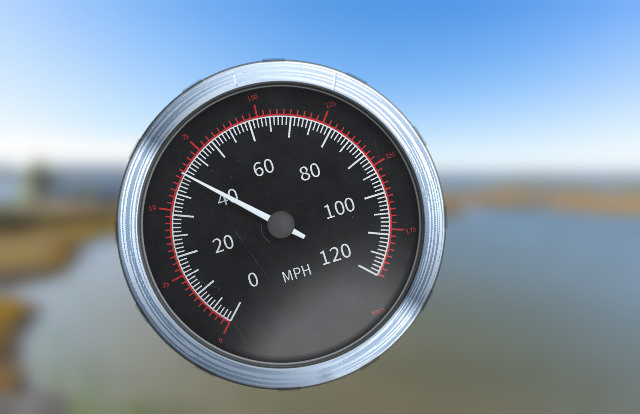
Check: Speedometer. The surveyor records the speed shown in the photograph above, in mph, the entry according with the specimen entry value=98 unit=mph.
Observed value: value=40 unit=mph
